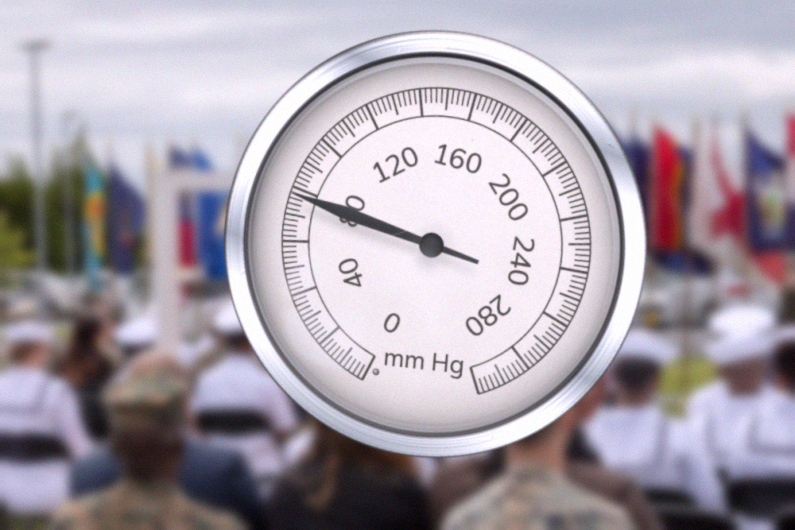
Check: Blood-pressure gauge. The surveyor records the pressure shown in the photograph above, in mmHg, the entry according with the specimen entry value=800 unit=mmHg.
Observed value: value=78 unit=mmHg
